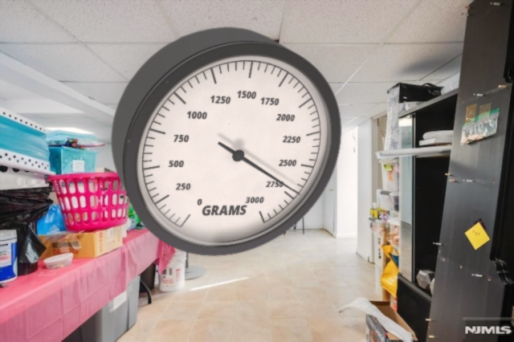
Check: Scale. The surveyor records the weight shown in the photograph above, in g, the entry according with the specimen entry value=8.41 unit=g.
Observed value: value=2700 unit=g
